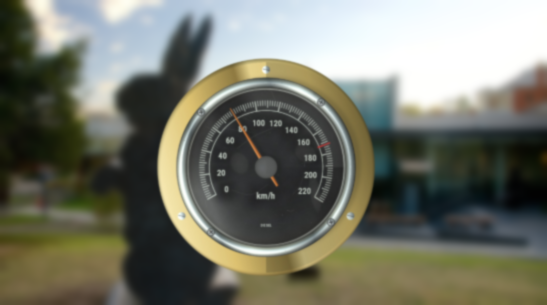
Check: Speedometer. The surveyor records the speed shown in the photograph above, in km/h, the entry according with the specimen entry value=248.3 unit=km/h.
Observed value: value=80 unit=km/h
